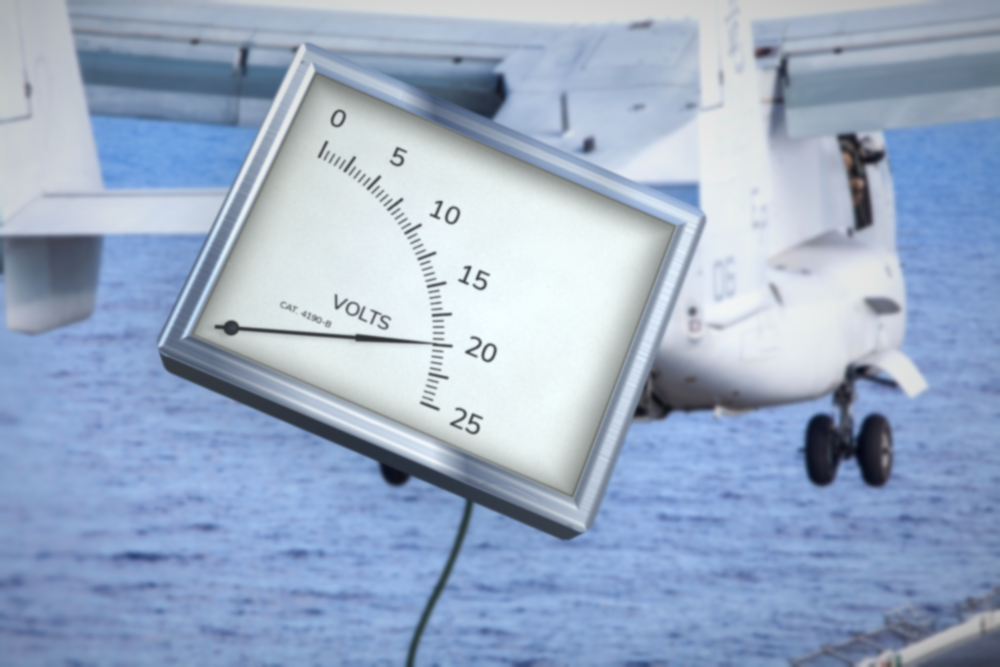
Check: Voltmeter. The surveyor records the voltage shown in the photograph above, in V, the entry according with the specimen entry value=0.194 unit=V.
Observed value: value=20 unit=V
